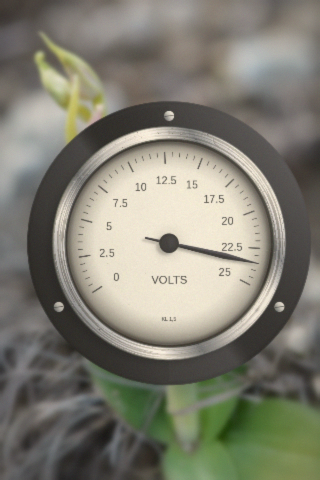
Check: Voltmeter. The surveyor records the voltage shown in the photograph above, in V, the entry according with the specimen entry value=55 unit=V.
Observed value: value=23.5 unit=V
